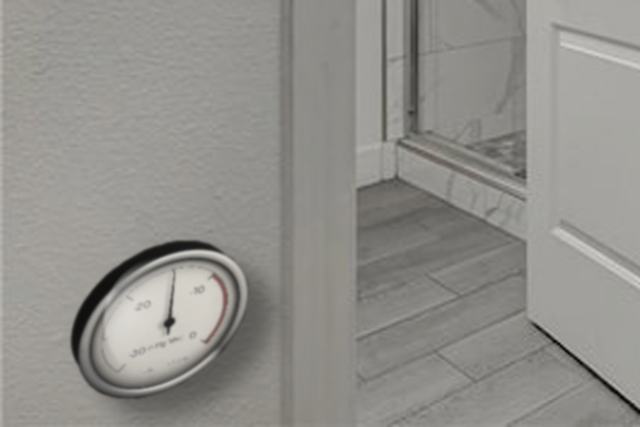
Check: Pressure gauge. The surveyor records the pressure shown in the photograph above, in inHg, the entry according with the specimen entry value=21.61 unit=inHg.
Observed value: value=-15 unit=inHg
